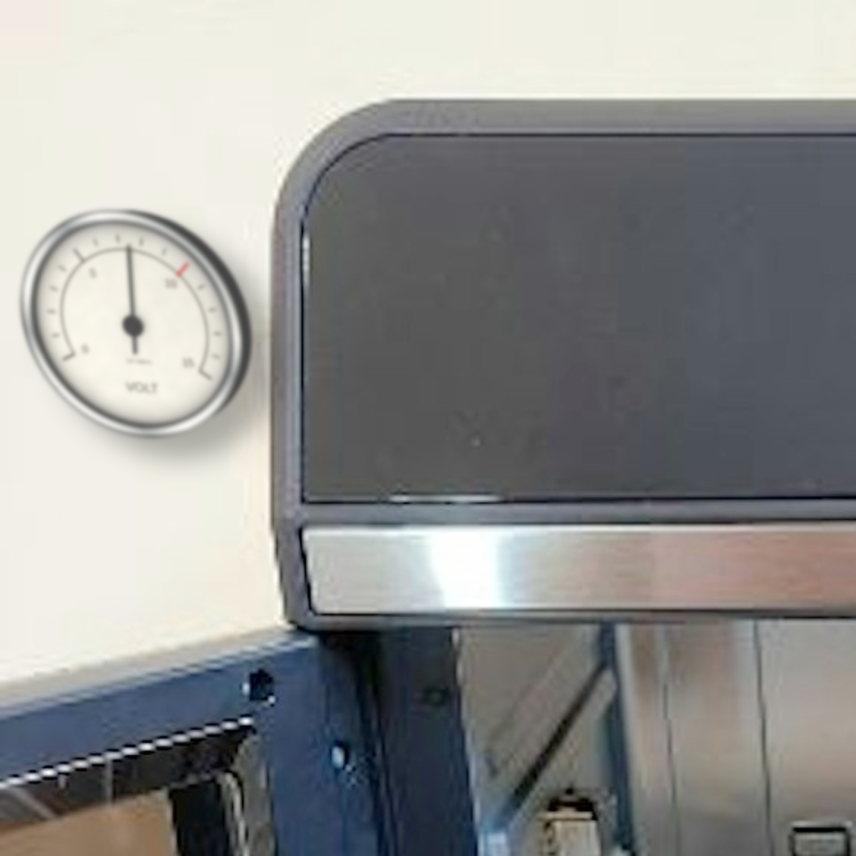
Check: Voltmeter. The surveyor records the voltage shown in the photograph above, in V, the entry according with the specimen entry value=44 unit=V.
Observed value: value=7.5 unit=V
